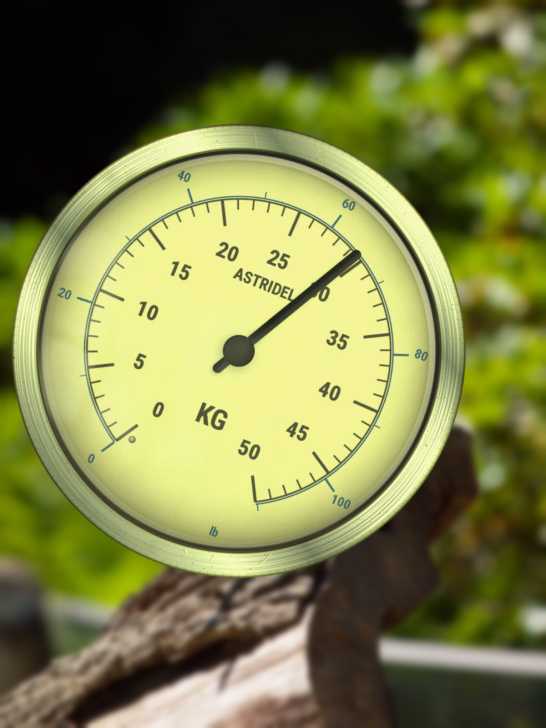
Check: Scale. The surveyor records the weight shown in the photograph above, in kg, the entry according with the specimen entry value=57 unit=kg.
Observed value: value=29.5 unit=kg
